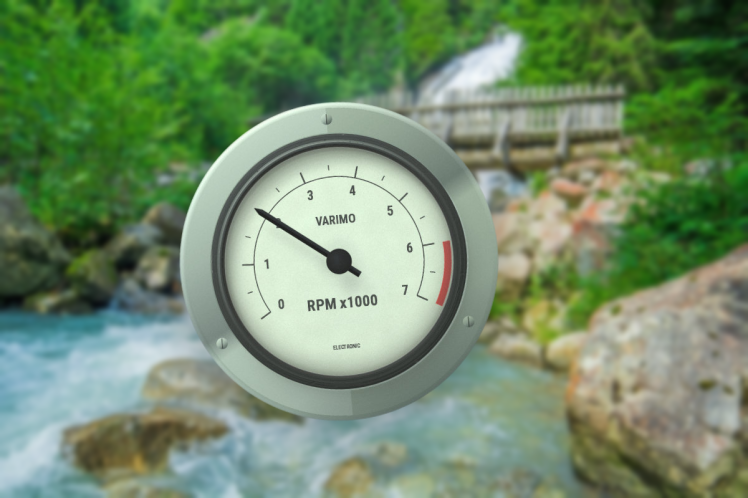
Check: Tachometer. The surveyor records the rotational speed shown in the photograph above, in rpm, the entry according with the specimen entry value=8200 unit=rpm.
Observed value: value=2000 unit=rpm
